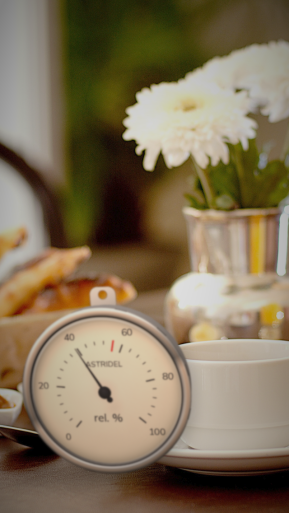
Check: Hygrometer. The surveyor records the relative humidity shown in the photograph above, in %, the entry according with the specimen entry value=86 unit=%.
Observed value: value=40 unit=%
